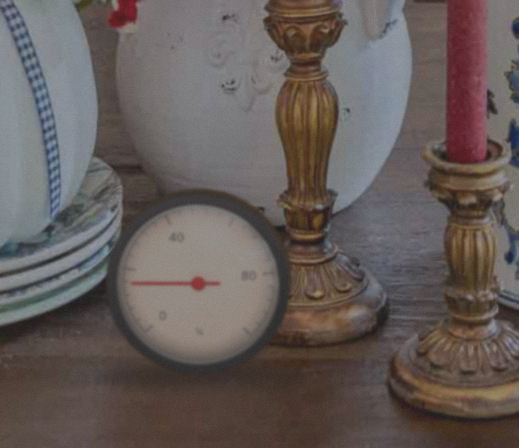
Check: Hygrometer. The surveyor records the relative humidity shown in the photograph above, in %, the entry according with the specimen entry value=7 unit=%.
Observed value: value=16 unit=%
